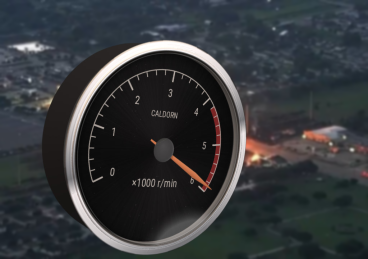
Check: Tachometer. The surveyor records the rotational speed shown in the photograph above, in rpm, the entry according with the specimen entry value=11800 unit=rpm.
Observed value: value=5900 unit=rpm
